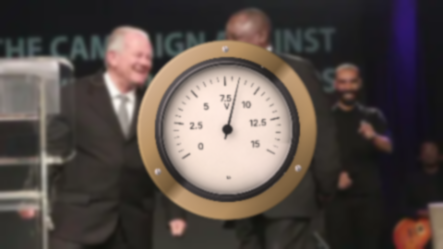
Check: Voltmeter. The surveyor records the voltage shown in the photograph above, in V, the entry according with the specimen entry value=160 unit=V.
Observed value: value=8.5 unit=V
